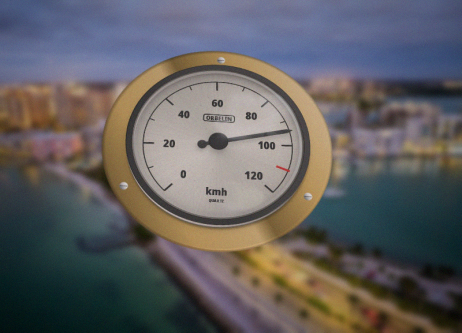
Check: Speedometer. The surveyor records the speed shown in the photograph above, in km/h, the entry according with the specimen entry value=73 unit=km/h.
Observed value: value=95 unit=km/h
